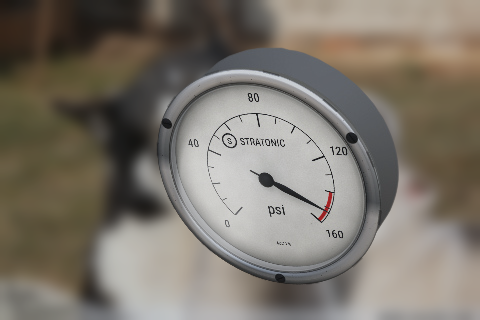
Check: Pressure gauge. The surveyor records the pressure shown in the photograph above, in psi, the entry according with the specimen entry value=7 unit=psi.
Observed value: value=150 unit=psi
